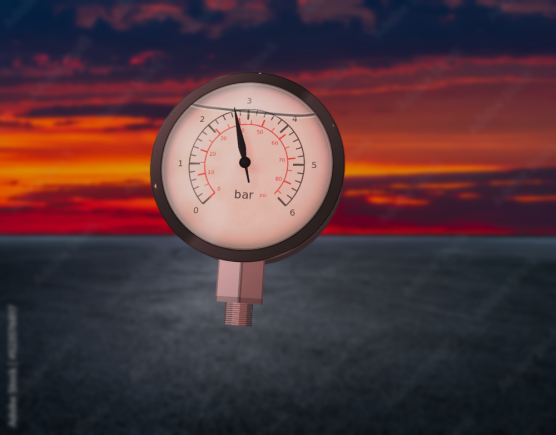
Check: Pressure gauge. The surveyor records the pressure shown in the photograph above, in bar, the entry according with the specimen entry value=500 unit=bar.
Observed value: value=2.7 unit=bar
